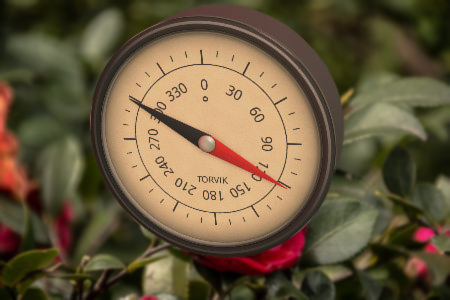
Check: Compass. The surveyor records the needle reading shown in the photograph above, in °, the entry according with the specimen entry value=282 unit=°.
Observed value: value=120 unit=°
